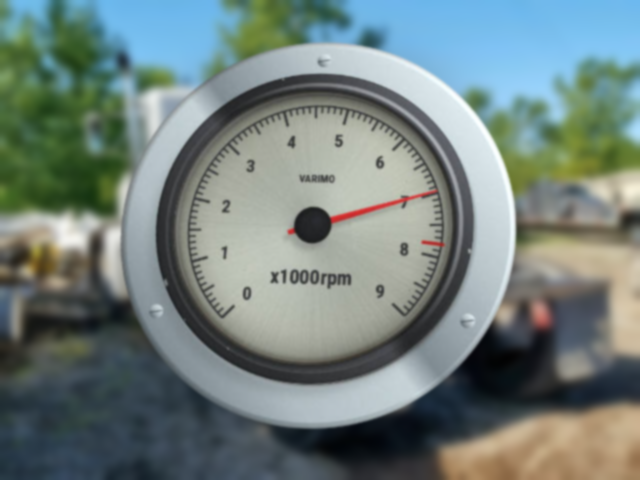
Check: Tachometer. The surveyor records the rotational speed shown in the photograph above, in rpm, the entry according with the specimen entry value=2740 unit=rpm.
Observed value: value=7000 unit=rpm
